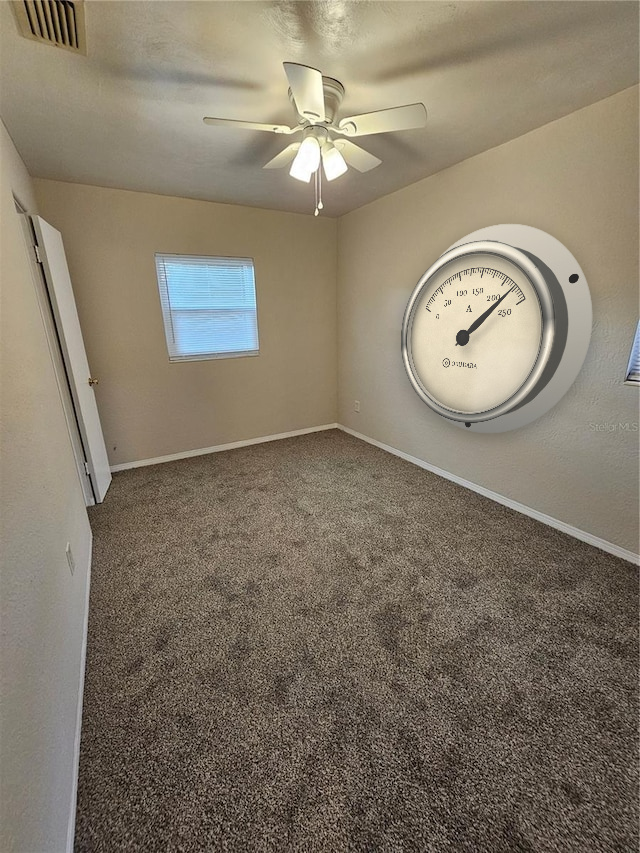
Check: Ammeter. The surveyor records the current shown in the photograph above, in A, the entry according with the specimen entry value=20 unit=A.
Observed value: value=225 unit=A
